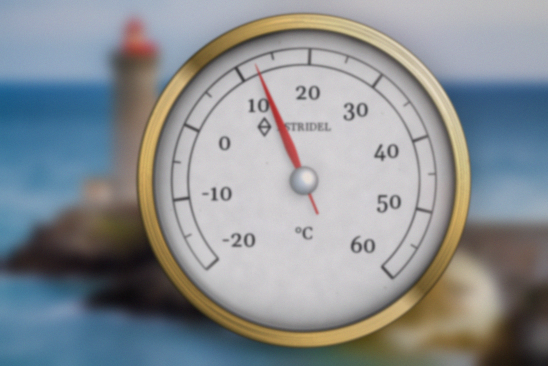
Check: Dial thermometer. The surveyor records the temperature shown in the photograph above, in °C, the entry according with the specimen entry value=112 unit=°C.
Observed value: value=12.5 unit=°C
